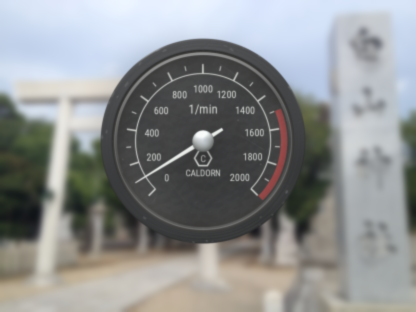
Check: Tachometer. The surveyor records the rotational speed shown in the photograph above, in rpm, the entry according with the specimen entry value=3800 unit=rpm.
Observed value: value=100 unit=rpm
